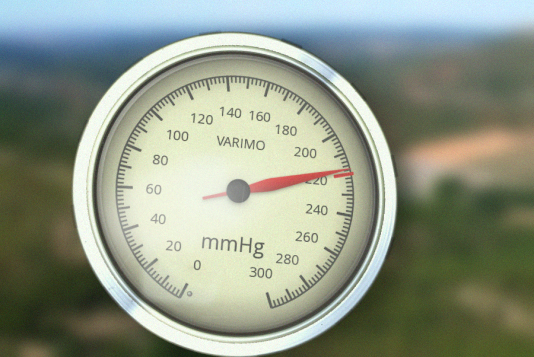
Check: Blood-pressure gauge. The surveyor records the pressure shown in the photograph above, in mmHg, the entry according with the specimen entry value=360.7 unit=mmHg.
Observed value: value=218 unit=mmHg
